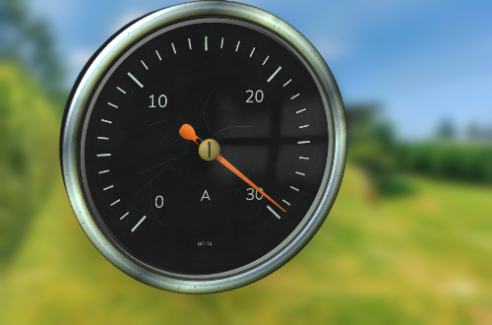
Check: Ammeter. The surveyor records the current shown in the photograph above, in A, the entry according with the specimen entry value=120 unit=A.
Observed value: value=29.5 unit=A
